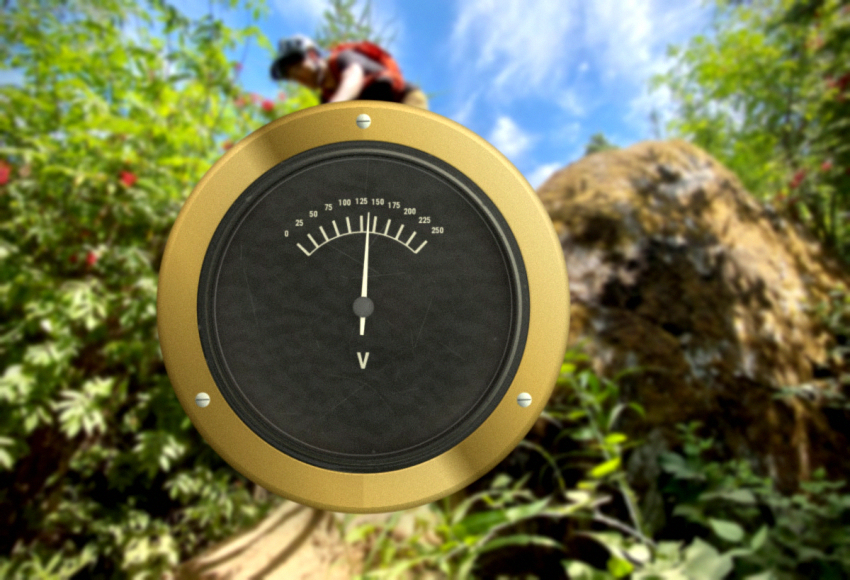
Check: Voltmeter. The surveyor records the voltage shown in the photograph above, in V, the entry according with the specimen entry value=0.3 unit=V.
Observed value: value=137.5 unit=V
